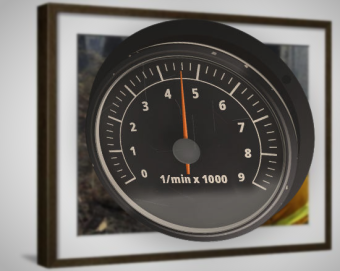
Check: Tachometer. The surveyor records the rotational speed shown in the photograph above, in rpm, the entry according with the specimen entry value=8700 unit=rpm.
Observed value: value=4600 unit=rpm
